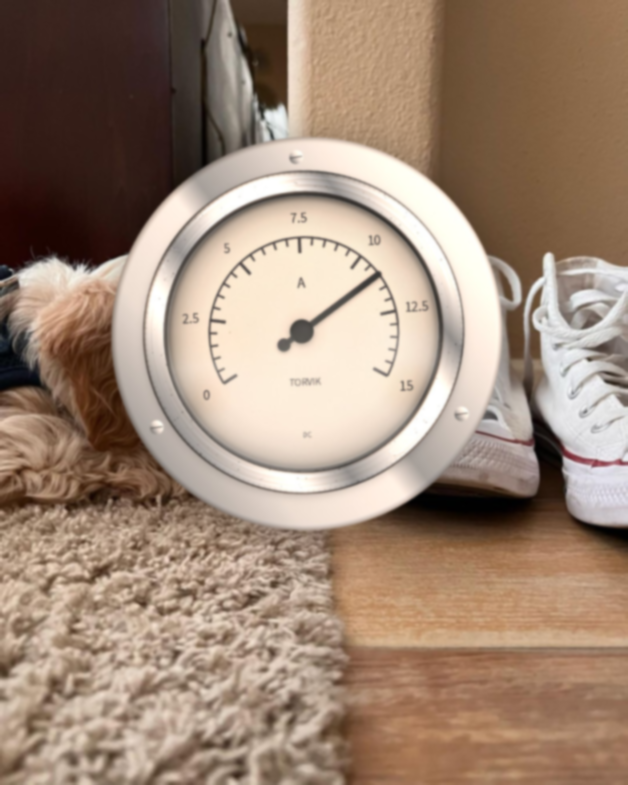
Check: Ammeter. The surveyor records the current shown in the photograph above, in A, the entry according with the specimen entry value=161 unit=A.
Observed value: value=11 unit=A
